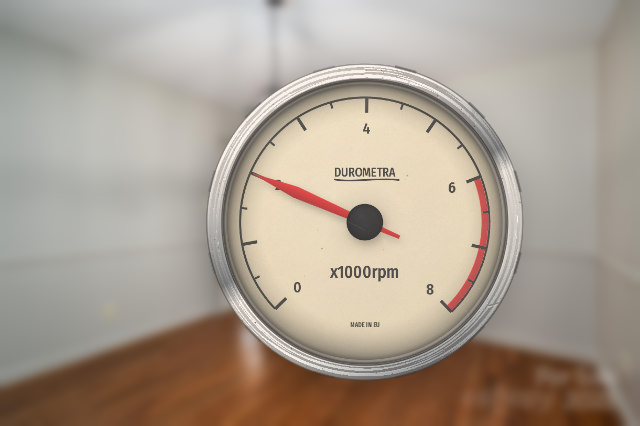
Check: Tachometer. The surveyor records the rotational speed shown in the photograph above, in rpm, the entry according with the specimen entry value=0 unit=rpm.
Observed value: value=2000 unit=rpm
